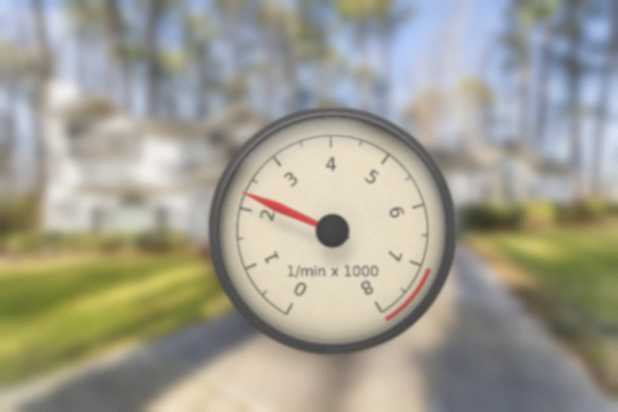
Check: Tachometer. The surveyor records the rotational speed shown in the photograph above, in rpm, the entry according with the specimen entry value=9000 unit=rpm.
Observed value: value=2250 unit=rpm
